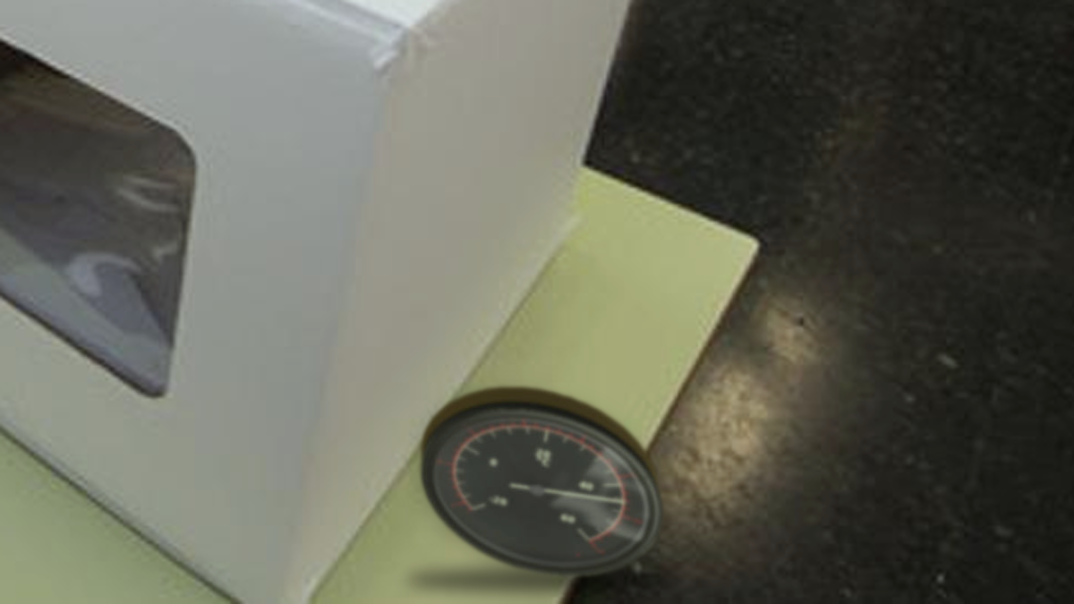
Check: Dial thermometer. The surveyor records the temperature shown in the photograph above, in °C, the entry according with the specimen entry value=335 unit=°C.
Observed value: value=44 unit=°C
